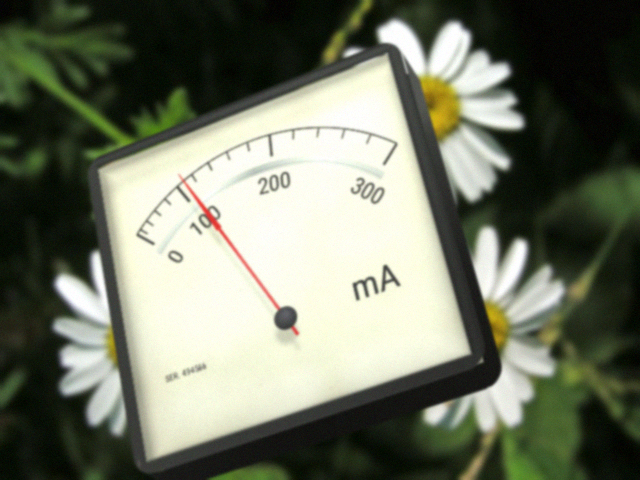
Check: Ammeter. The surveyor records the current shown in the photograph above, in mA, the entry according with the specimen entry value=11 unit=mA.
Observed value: value=110 unit=mA
